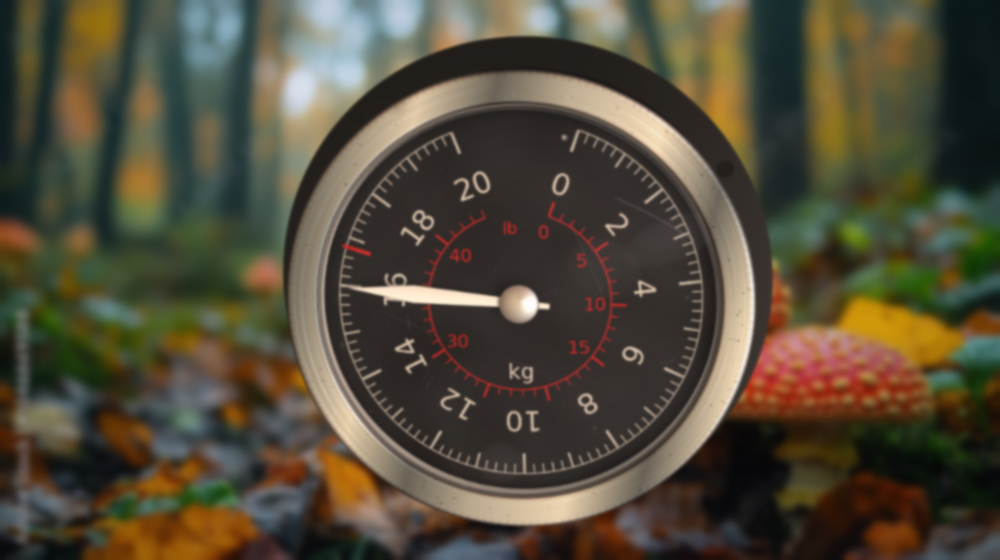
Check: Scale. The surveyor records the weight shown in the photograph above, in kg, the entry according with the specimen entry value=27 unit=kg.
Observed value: value=16 unit=kg
